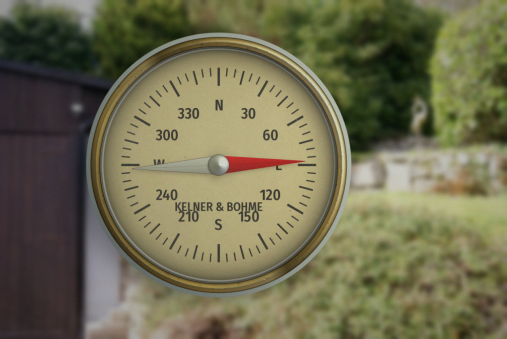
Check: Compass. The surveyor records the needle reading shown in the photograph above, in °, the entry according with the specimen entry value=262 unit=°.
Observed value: value=87.5 unit=°
